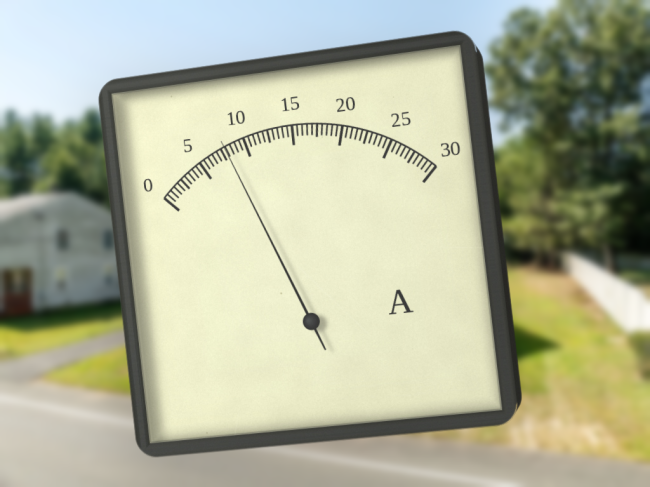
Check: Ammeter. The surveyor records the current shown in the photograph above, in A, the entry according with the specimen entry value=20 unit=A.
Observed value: value=8 unit=A
